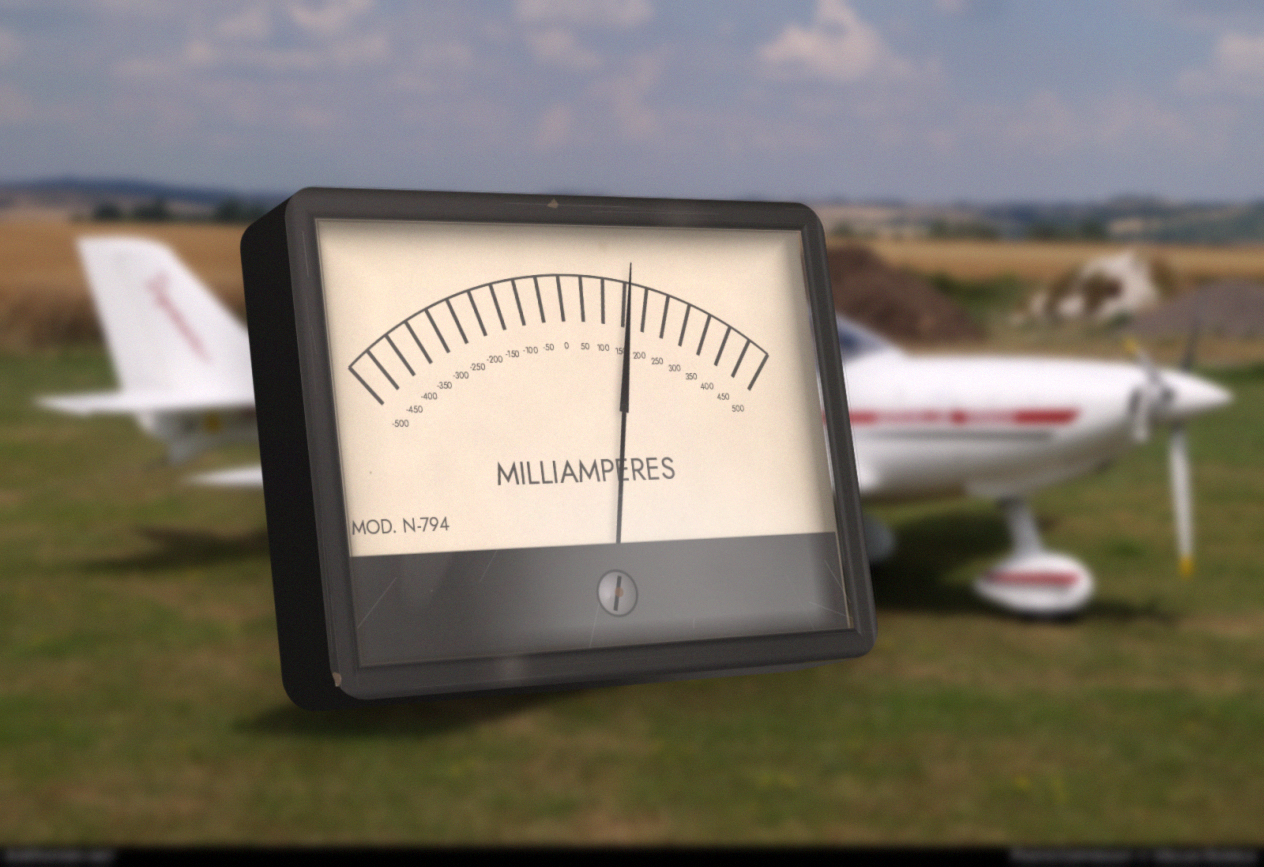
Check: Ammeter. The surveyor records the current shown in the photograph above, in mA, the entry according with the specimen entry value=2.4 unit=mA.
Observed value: value=150 unit=mA
